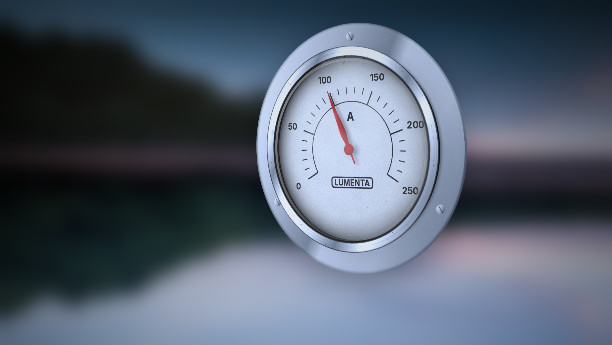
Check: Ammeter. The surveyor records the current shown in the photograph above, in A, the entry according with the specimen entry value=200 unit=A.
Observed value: value=100 unit=A
